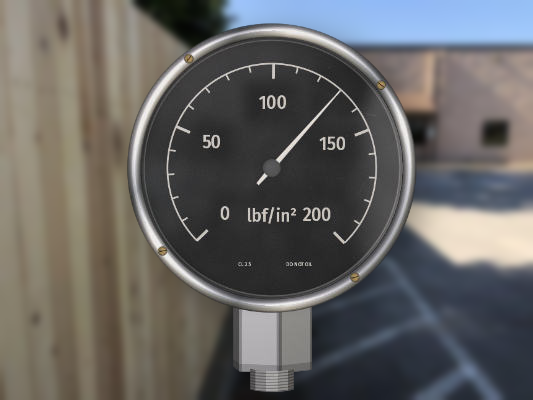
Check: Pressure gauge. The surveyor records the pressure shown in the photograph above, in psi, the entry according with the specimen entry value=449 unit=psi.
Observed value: value=130 unit=psi
